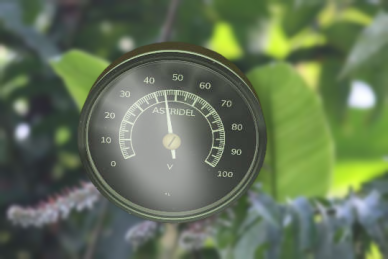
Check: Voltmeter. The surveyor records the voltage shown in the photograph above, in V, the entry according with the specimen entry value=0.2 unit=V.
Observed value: value=45 unit=V
